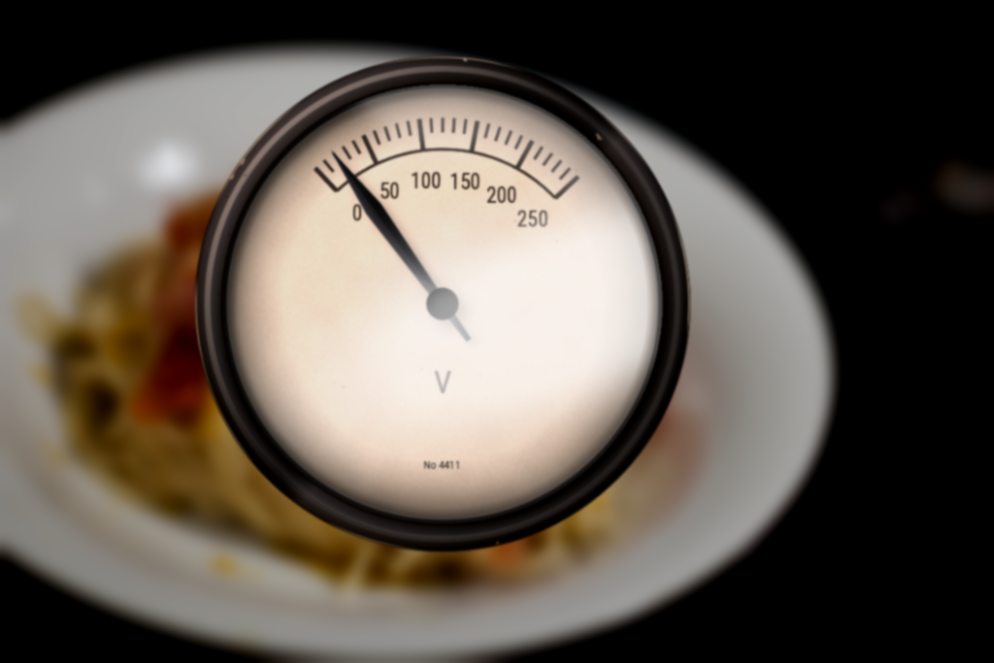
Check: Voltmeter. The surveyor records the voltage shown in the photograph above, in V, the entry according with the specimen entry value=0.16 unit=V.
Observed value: value=20 unit=V
